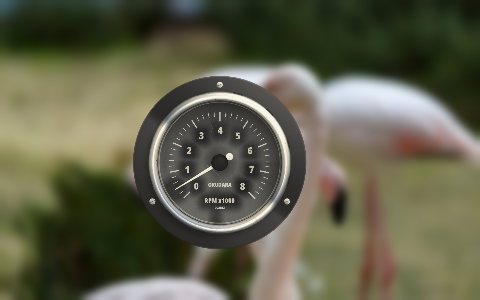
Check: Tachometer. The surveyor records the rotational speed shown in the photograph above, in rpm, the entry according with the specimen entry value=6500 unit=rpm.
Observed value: value=400 unit=rpm
